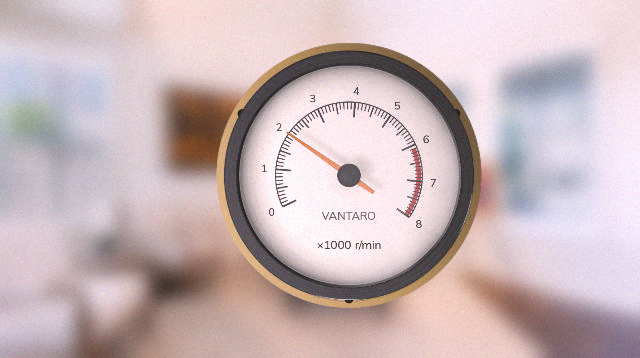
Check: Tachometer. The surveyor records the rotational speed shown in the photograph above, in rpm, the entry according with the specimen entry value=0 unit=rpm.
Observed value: value=2000 unit=rpm
